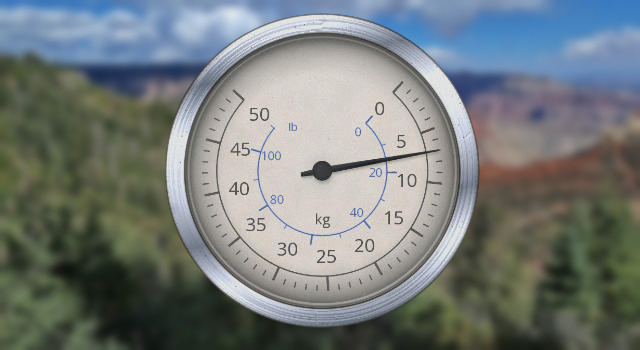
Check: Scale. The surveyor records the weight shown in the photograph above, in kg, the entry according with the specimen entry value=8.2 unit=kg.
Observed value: value=7 unit=kg
